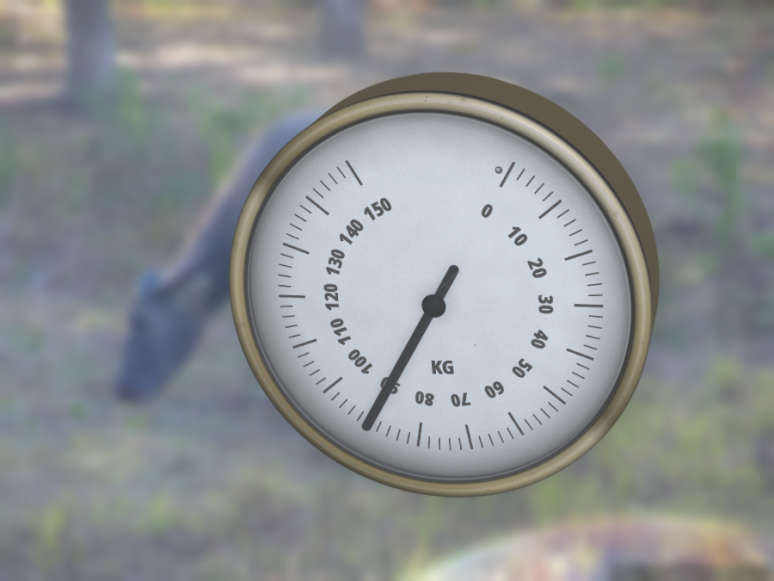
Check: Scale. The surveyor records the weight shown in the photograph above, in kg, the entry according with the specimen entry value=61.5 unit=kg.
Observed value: value=90 unit=kg
